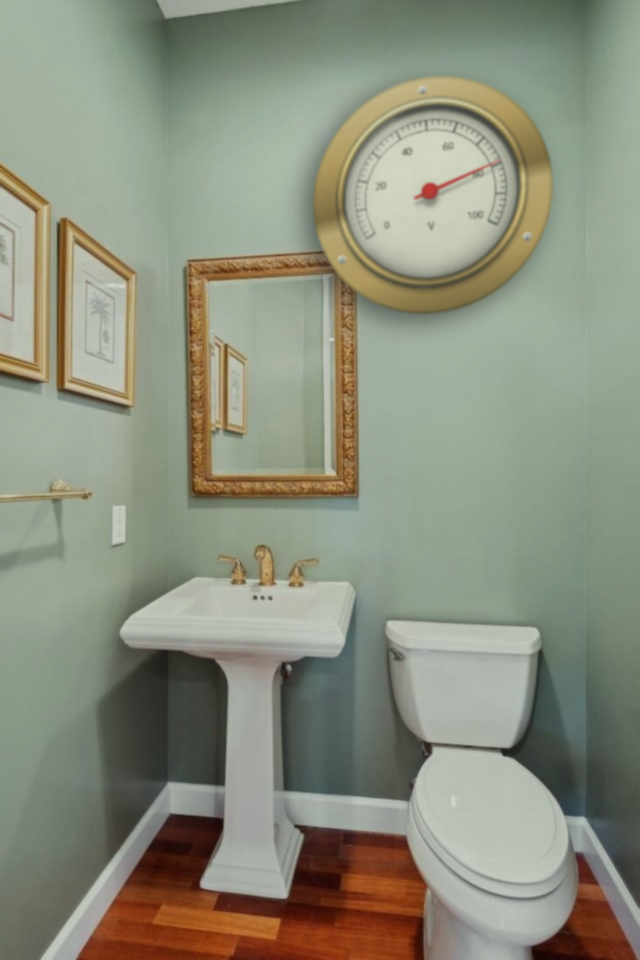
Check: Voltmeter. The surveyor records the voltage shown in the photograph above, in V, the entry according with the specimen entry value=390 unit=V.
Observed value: value=80 unit=V
